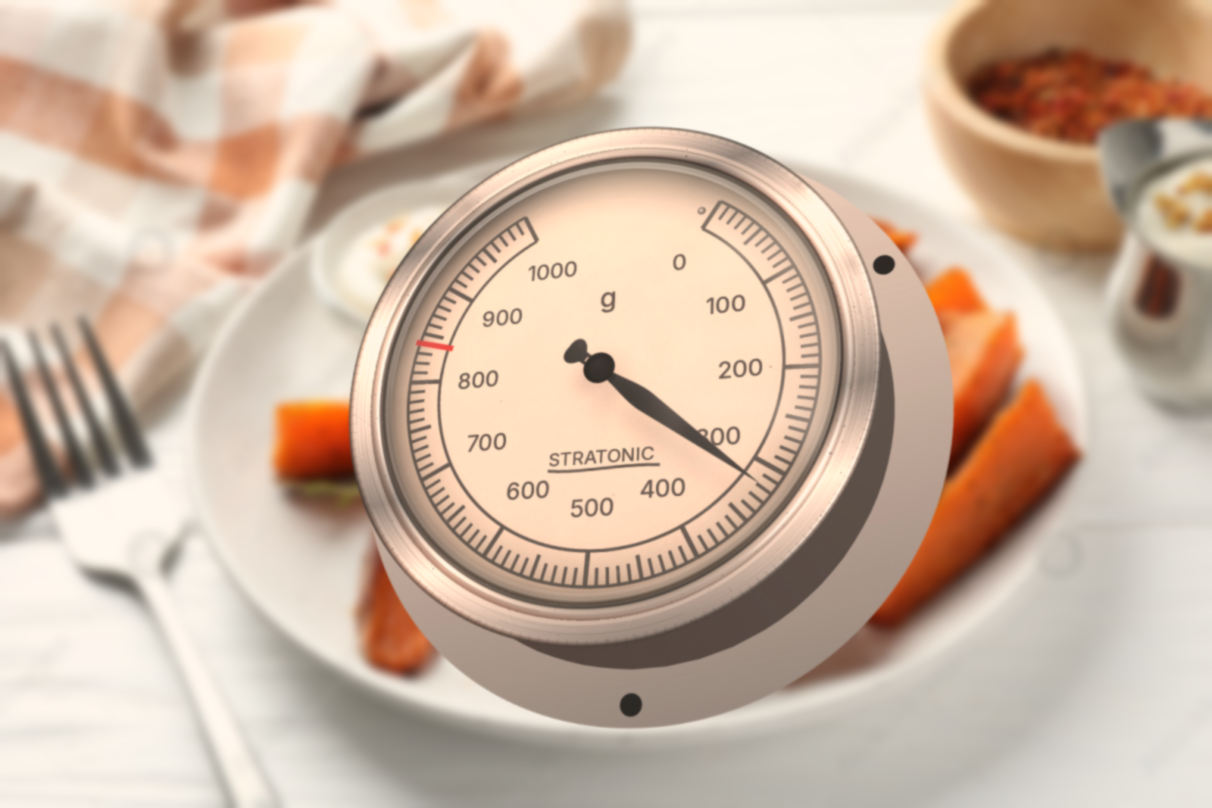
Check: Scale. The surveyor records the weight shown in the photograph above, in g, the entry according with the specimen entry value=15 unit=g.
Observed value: value=320 unit=g
